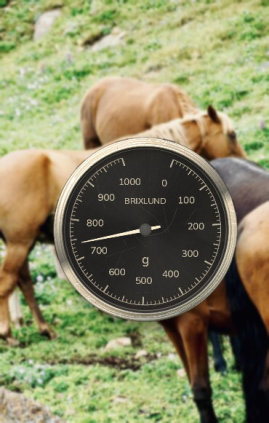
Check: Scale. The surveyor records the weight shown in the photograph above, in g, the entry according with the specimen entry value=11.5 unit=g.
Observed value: value=740 unit=g
